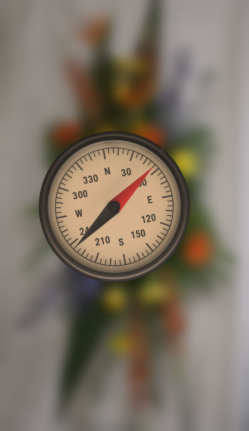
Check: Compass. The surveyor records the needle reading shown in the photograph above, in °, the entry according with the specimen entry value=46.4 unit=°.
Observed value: value=55 unit=°
